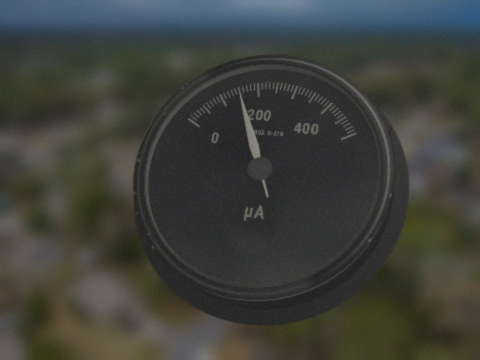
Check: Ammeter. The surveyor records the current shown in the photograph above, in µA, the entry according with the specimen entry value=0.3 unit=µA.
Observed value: value=150 unit=µA
